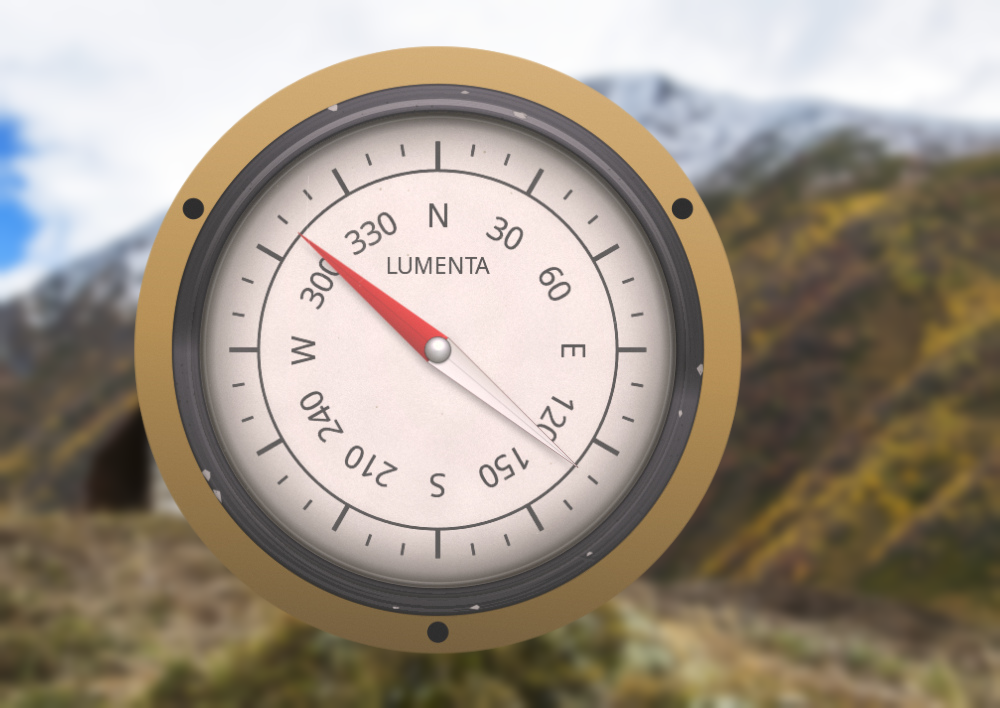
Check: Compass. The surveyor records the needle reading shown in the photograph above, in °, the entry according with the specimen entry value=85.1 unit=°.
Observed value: value=310 unit=°
